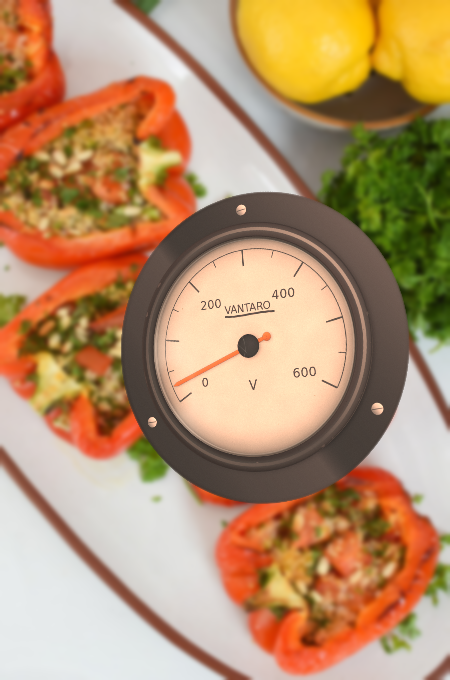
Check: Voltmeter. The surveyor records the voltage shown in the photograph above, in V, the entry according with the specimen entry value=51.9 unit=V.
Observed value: value=25 unit=V
